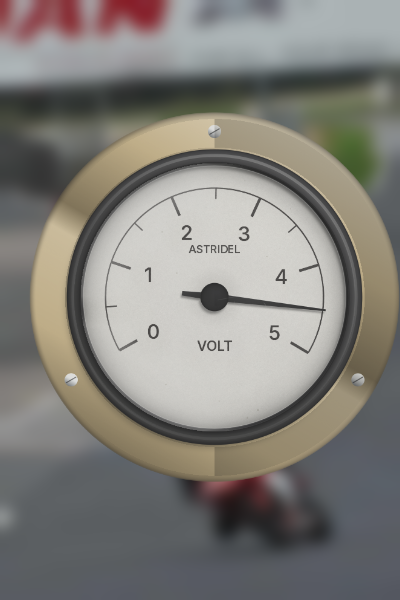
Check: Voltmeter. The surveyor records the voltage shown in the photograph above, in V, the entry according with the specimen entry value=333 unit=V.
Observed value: value=4.5 unit=V
